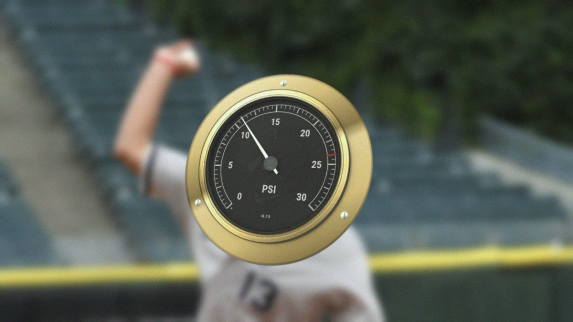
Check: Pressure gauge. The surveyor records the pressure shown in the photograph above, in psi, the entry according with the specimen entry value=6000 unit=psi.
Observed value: value=11 unit=psi
